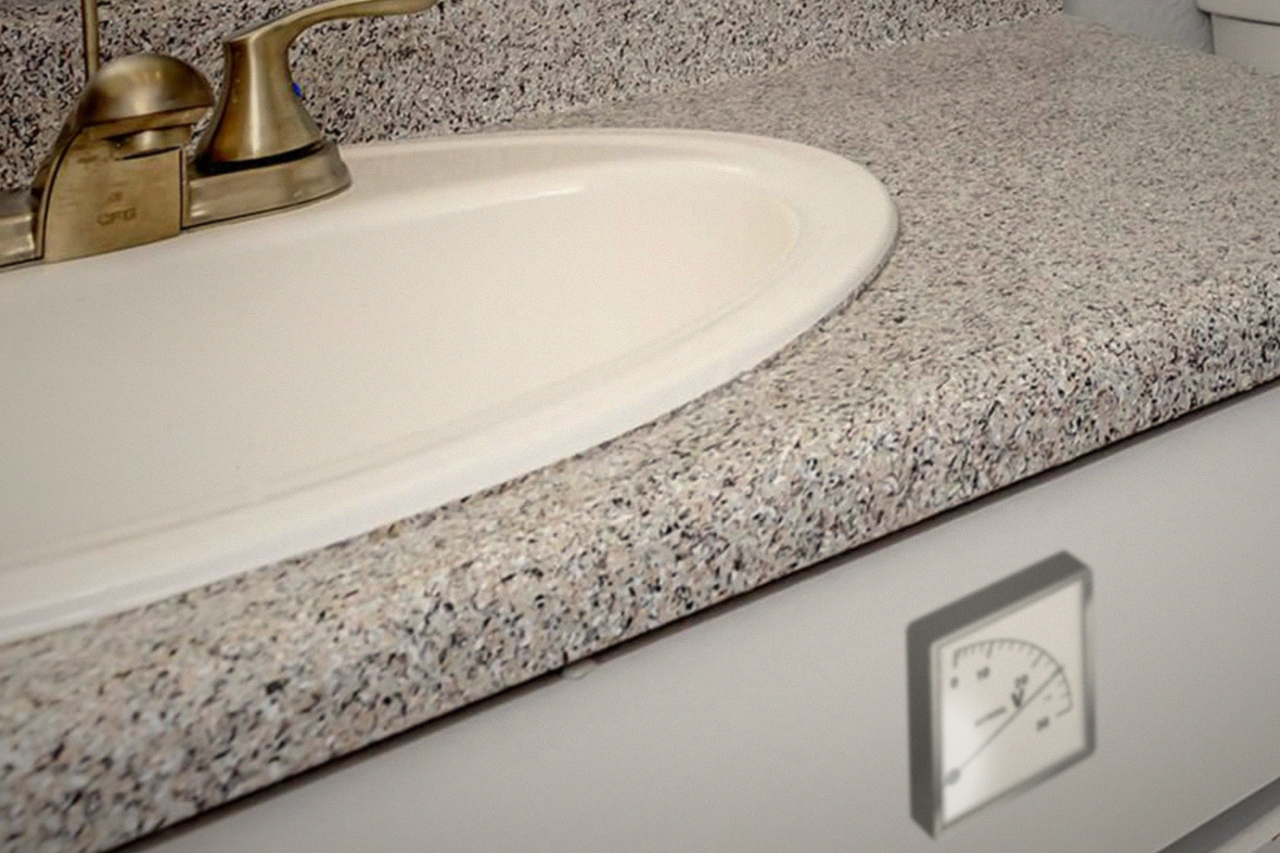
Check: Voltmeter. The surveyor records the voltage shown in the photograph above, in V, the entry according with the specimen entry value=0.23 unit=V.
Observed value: value=24 unit=V
